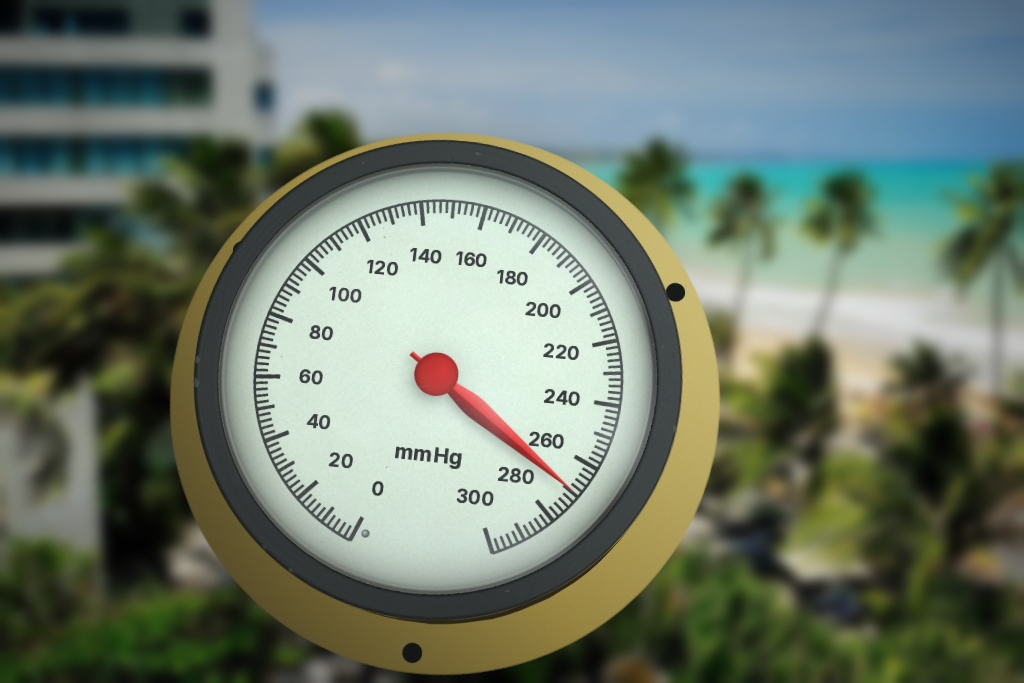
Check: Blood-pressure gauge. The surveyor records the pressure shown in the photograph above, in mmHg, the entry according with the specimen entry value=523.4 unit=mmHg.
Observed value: value=270 unit=mmHg
